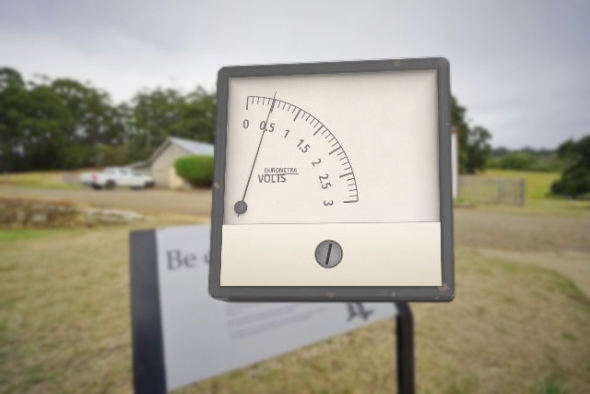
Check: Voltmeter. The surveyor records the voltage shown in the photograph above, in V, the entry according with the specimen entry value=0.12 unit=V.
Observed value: value=0.5 unit=V
